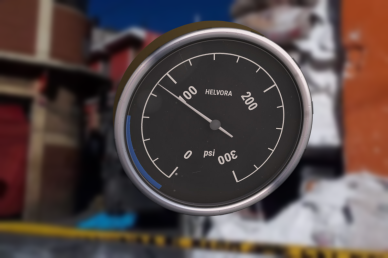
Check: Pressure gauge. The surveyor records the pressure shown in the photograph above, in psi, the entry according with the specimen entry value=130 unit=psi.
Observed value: value=90 unit=psi
